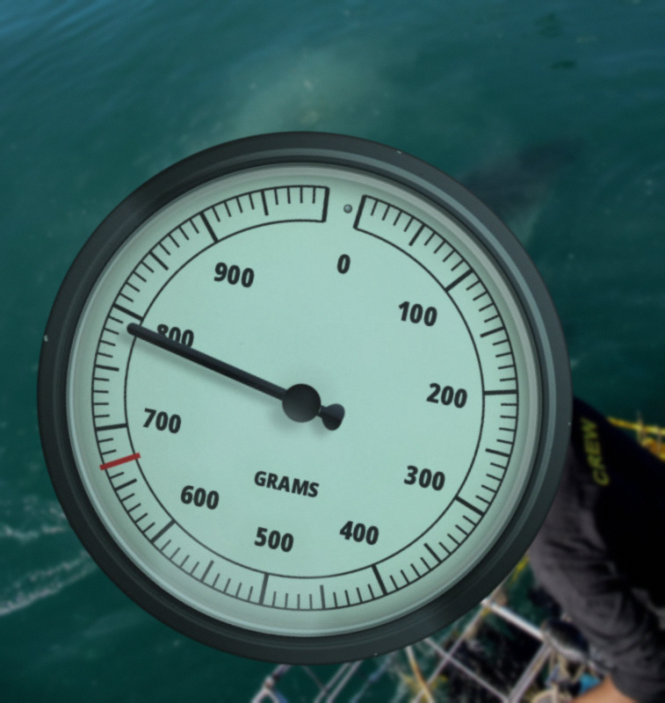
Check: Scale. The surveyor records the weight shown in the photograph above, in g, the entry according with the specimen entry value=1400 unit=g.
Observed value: value=790 unit=g
